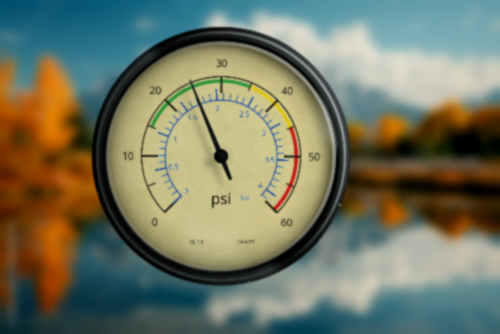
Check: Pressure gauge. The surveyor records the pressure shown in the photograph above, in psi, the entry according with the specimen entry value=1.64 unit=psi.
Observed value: value=25 unit=psi
